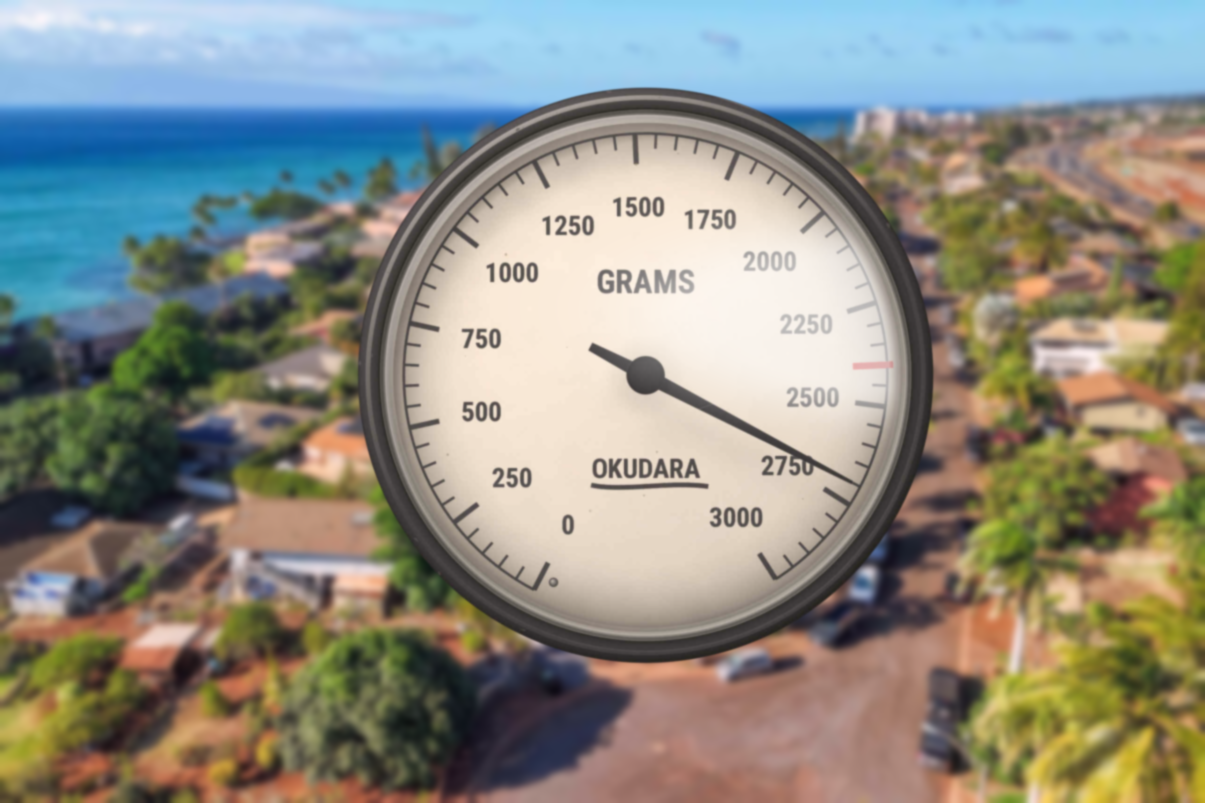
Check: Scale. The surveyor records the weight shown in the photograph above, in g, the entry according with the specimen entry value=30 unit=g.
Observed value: value=2700 unit=g
